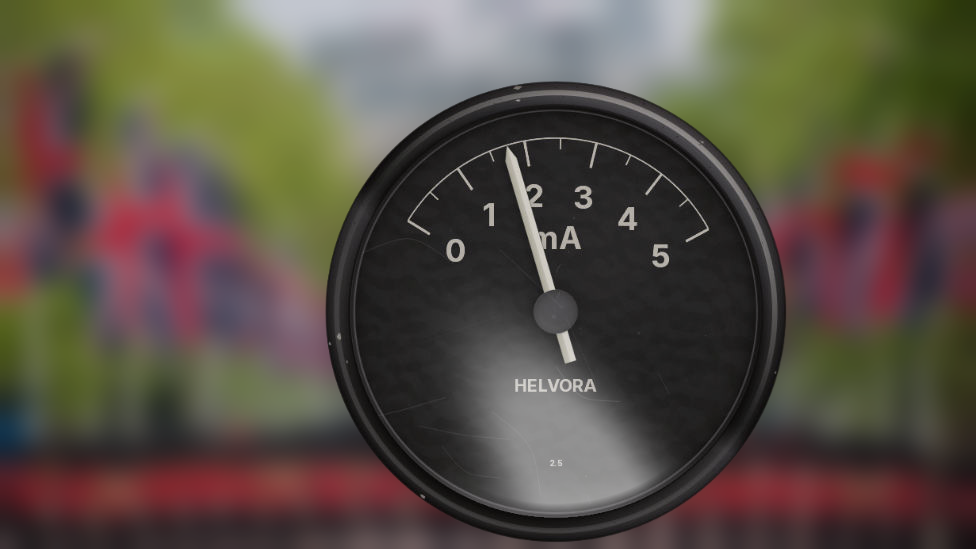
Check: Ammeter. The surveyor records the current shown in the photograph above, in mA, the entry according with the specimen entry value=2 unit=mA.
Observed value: value=1.75 unit=mA
